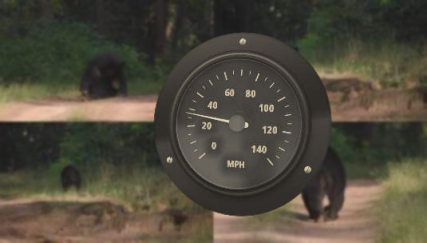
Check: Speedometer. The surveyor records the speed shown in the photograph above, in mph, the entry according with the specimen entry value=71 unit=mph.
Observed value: value=27.5 unit=mph
